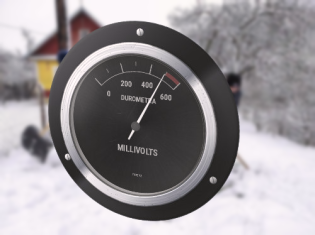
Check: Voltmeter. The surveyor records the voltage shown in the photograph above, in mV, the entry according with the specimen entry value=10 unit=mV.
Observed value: value=500 unit=mV
